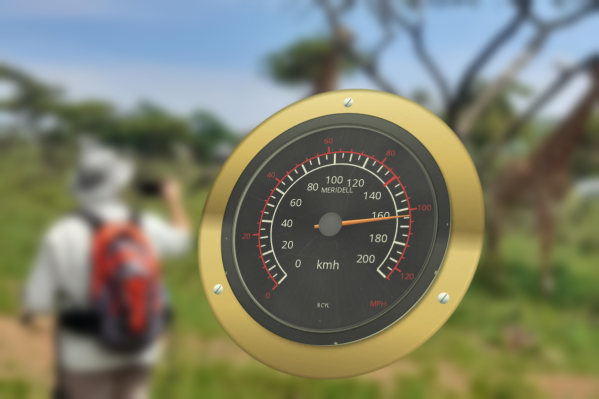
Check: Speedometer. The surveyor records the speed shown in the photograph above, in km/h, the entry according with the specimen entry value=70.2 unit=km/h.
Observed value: value=165 unit=km/h
